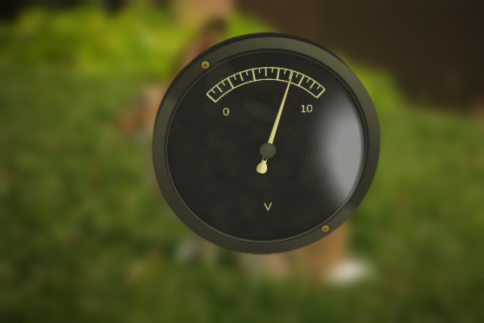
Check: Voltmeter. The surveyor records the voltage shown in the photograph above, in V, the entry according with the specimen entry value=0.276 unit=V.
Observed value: value=7 unit=V
